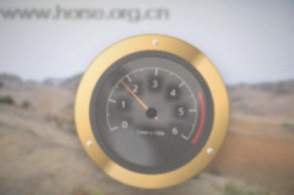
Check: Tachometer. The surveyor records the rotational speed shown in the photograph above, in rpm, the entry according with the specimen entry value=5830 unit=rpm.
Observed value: value=1750 unit=rpm
